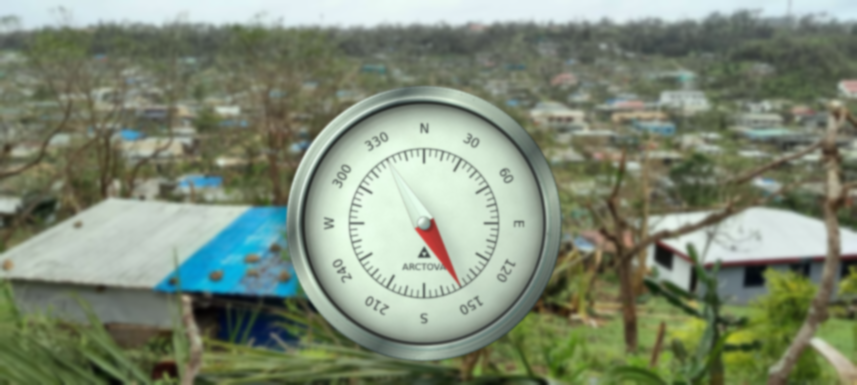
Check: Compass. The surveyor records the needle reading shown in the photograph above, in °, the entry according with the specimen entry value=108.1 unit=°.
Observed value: value=150 unit=°
